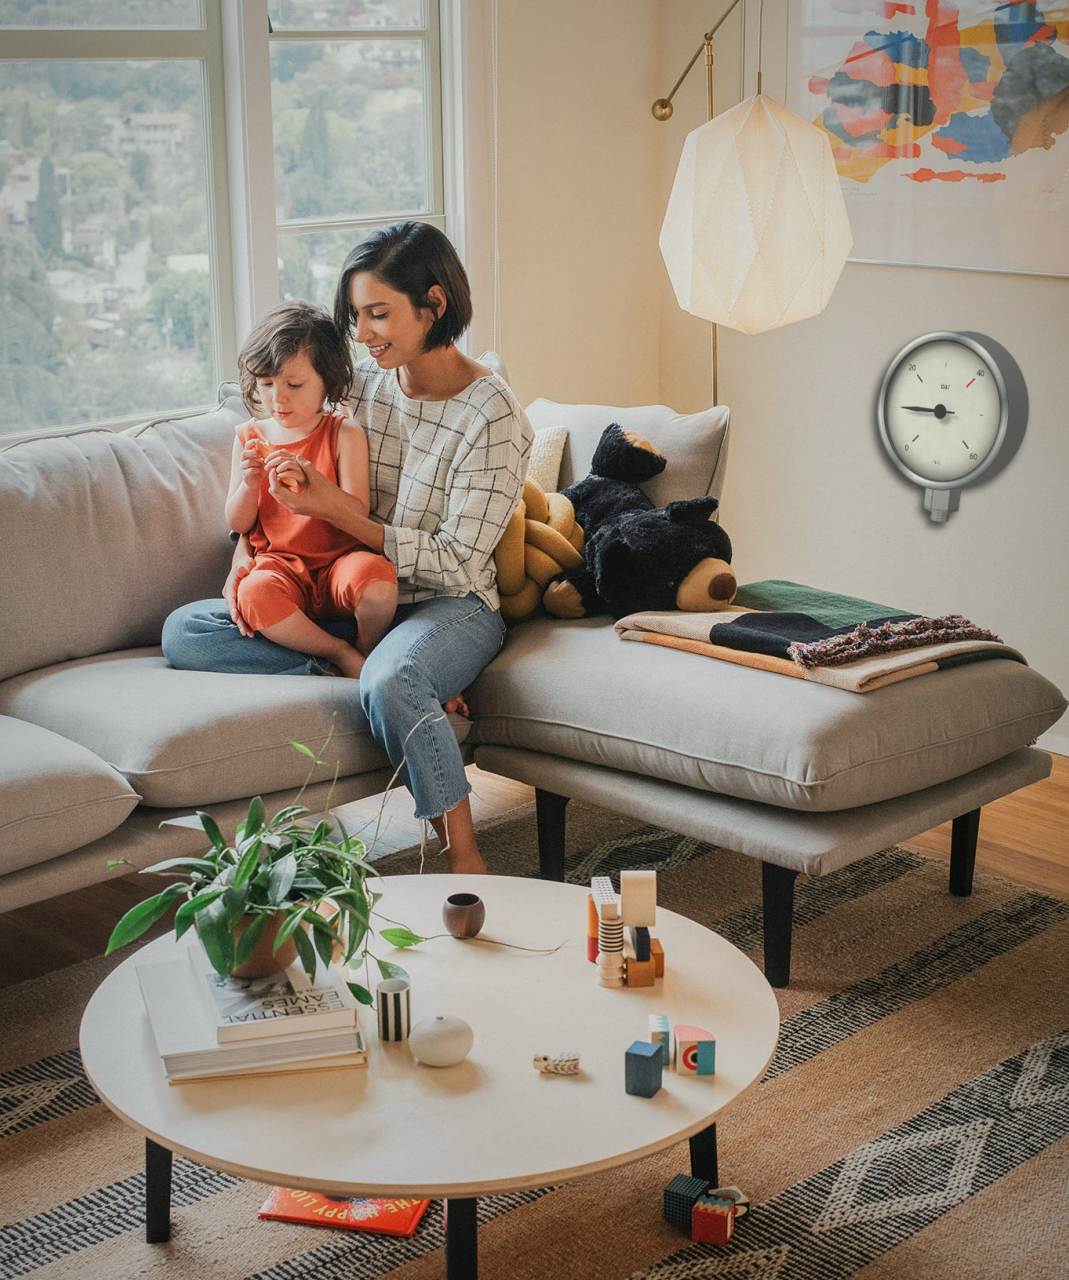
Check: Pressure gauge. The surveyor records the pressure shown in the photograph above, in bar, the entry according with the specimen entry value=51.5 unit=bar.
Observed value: value=10 unit=bar
